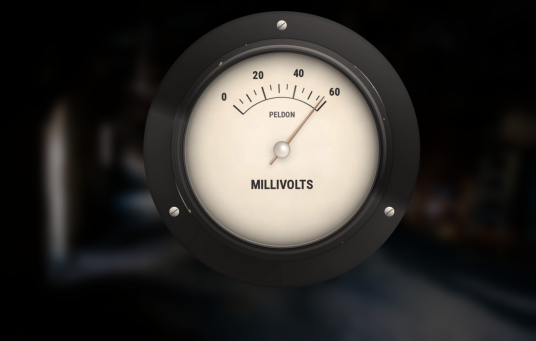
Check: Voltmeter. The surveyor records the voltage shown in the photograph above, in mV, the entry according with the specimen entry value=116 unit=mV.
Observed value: value=57.5 unit=mV
